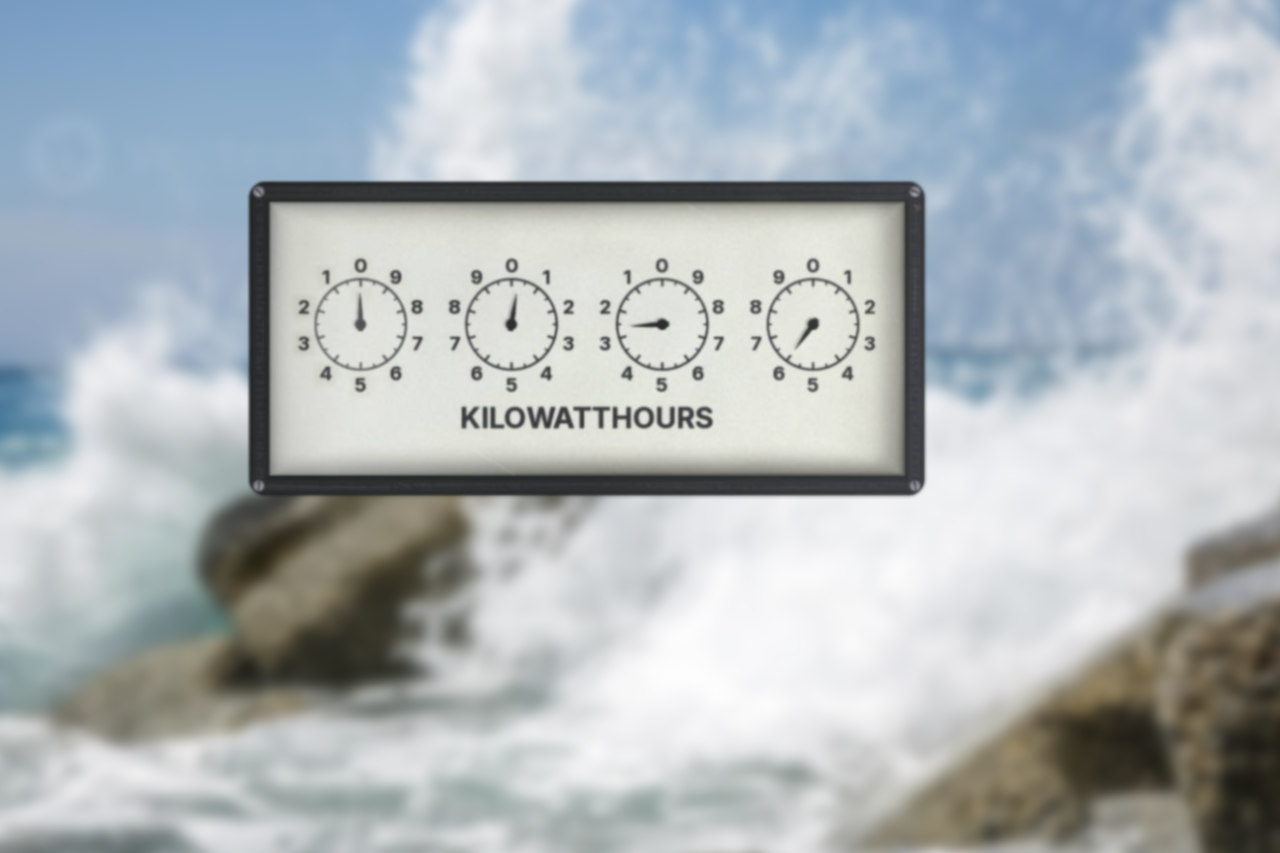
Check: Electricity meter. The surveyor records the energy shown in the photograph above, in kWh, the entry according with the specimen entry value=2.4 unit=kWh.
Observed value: value=26 unit=kWh
